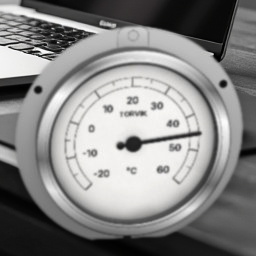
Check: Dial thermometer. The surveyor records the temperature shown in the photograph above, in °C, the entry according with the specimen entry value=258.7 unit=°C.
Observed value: value=45 unit=°C
